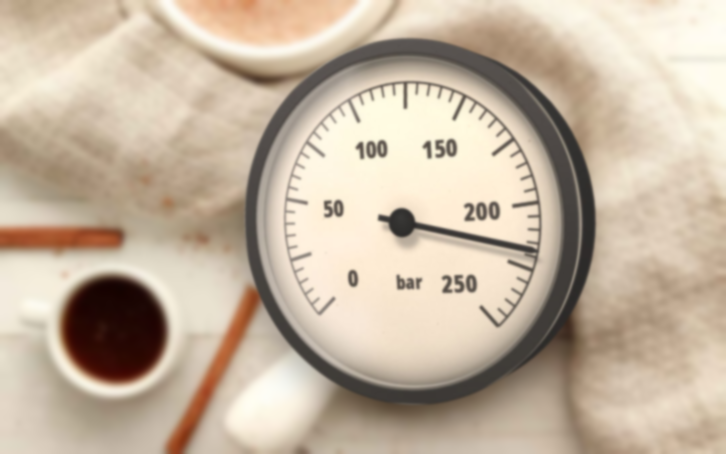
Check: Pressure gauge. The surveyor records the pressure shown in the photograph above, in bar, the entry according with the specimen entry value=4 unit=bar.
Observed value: value=217.5 unit=bar
